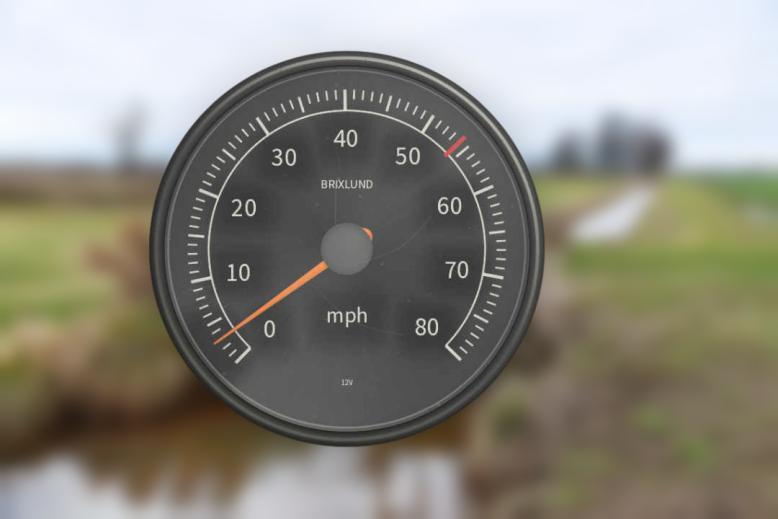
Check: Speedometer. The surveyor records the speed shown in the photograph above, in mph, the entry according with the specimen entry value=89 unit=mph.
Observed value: value=3 unit=mph
